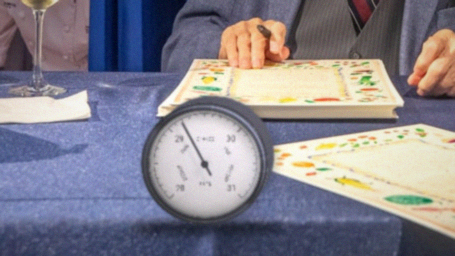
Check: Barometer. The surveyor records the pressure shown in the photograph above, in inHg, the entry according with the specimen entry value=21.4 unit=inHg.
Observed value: value=29.2 unit=inHg
